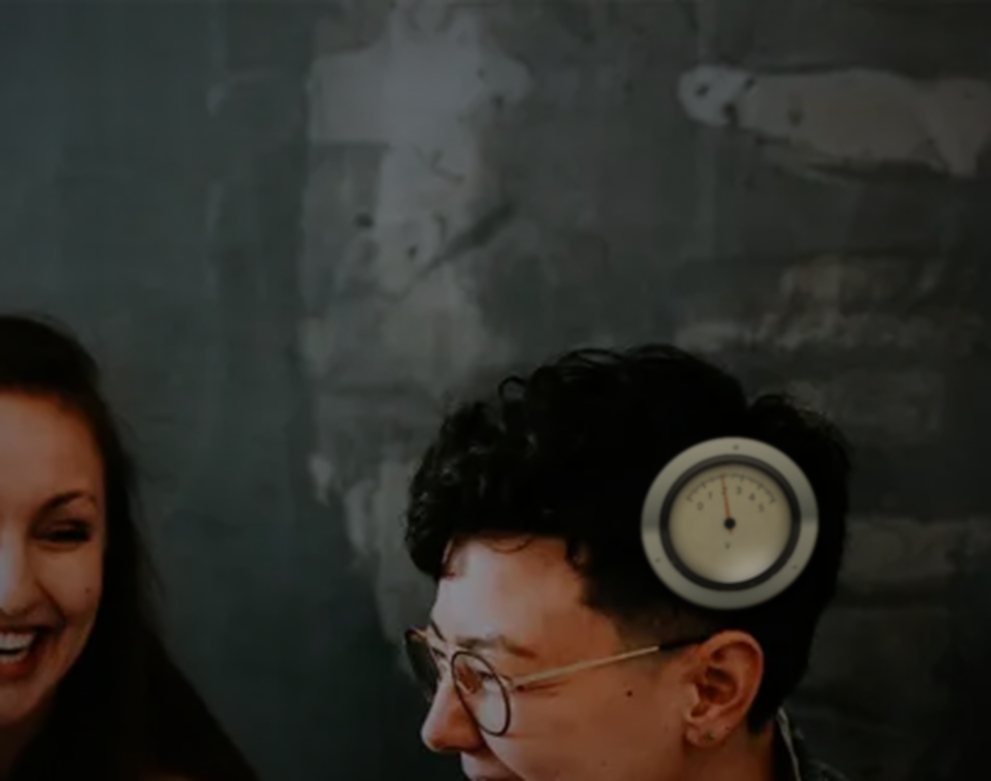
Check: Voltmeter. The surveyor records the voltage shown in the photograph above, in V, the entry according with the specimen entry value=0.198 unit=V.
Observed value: value=2 unit=V
